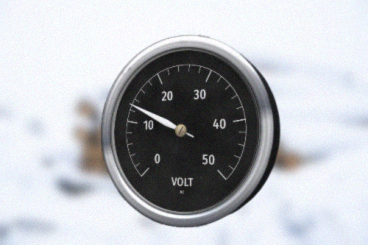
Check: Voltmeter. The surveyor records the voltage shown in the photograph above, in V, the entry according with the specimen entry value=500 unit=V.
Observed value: value=13 unit=V
